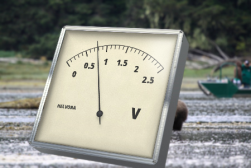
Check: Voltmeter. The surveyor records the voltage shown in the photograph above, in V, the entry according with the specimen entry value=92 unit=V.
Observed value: value=0.8 unit=V
